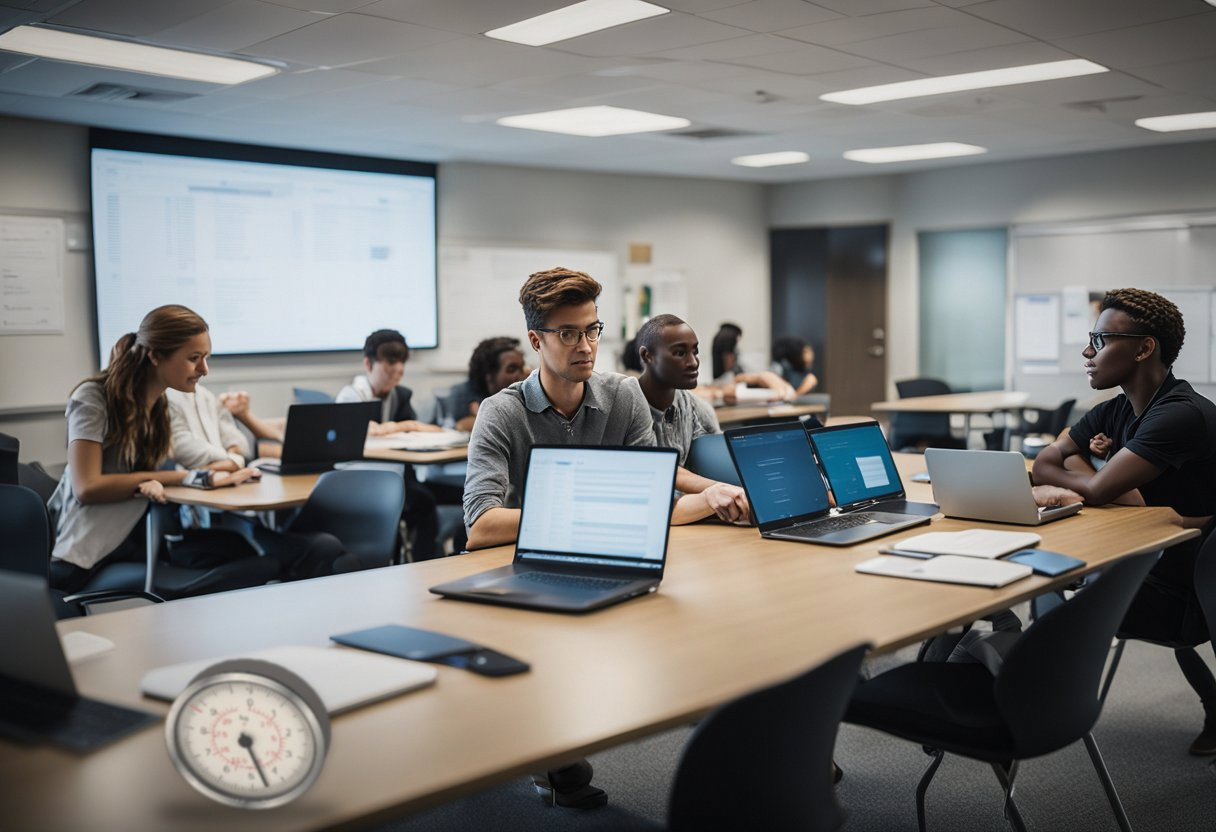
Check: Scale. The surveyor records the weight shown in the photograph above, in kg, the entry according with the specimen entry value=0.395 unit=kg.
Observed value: value=4.5 unit=kg
